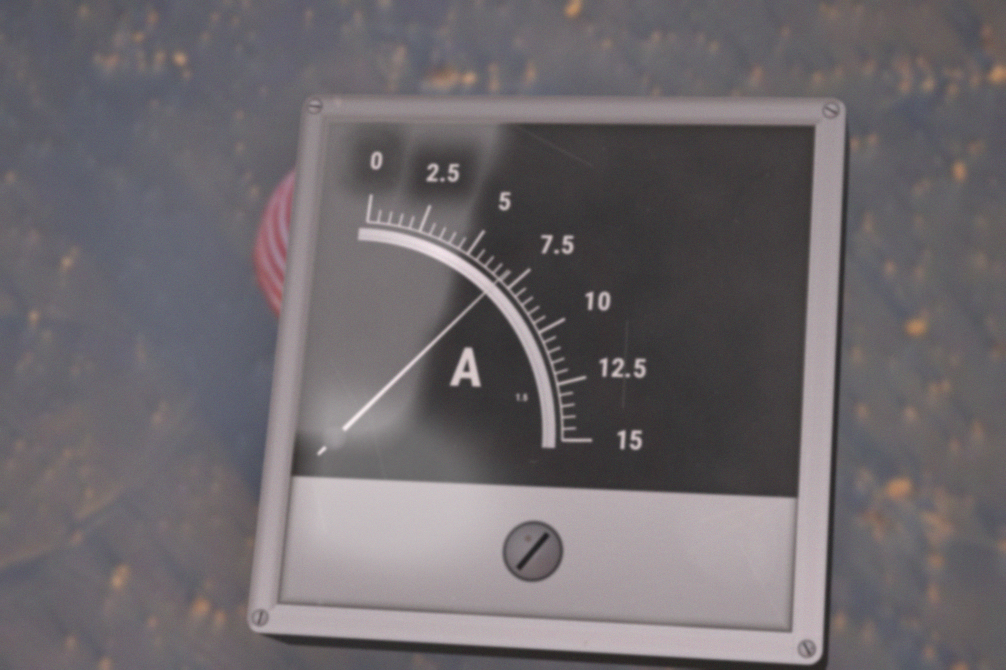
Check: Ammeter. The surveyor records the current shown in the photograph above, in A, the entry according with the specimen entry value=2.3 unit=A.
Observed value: value=7 unit=A
